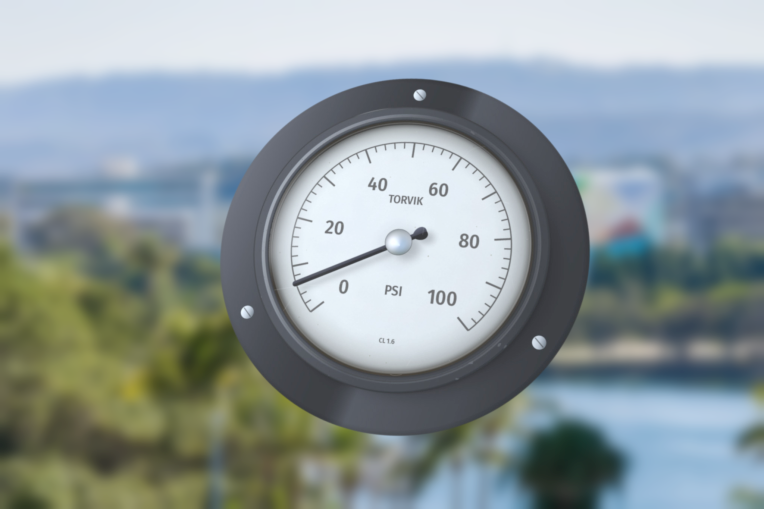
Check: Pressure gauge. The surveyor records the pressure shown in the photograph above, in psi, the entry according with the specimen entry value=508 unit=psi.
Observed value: value=6 unit=psi
